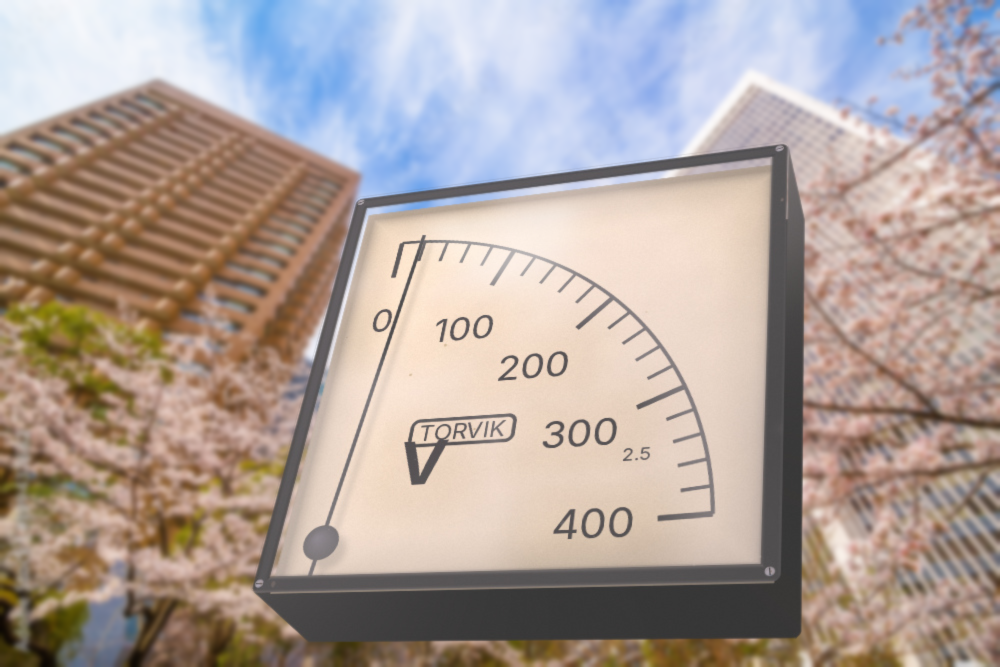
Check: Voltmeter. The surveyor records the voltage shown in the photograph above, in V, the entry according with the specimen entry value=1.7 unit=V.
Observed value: value=20 unit=V
